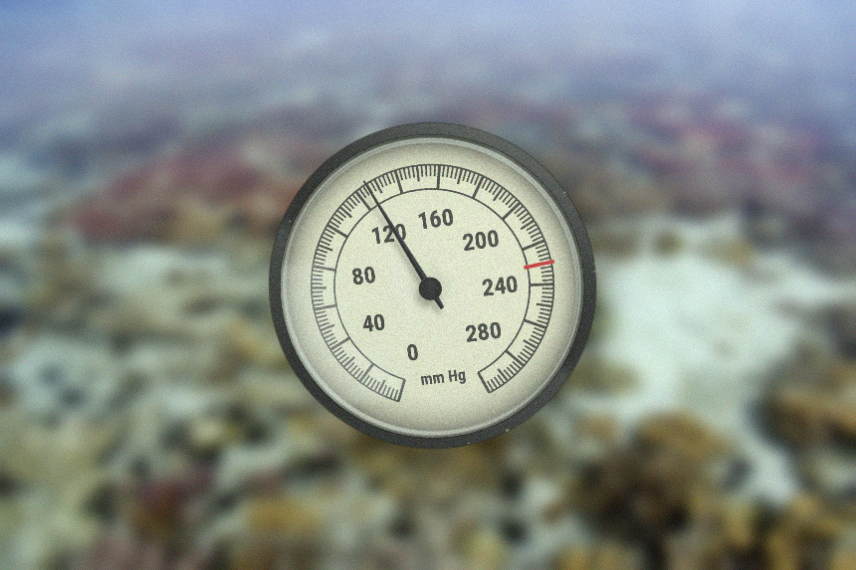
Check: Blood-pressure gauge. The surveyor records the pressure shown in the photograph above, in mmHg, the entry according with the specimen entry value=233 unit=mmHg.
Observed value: value=126 unit=mmHg
